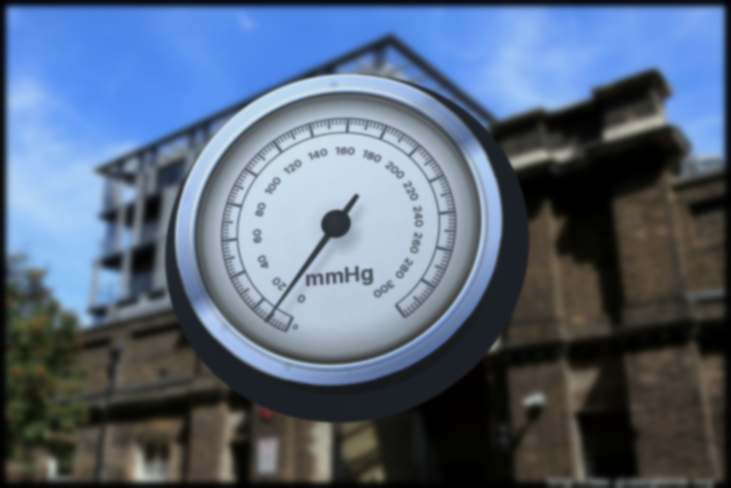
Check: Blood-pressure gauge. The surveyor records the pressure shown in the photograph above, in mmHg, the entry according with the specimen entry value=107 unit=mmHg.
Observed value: value=10 unit=mmHg
